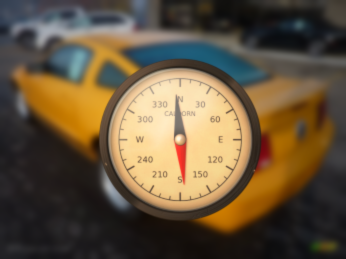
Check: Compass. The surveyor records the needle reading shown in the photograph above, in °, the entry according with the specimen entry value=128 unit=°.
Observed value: value=175 unit=°
